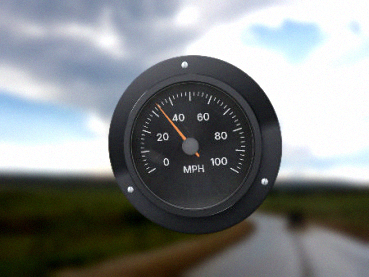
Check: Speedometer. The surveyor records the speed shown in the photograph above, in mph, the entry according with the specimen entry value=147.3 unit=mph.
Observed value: value=34 unit=mph
